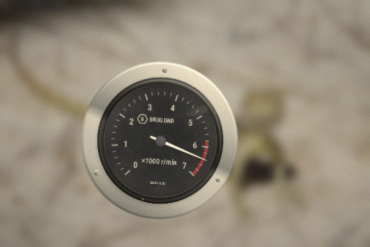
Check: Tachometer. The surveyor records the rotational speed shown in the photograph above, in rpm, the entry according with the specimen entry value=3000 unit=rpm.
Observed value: value=6400 unit=rpm
